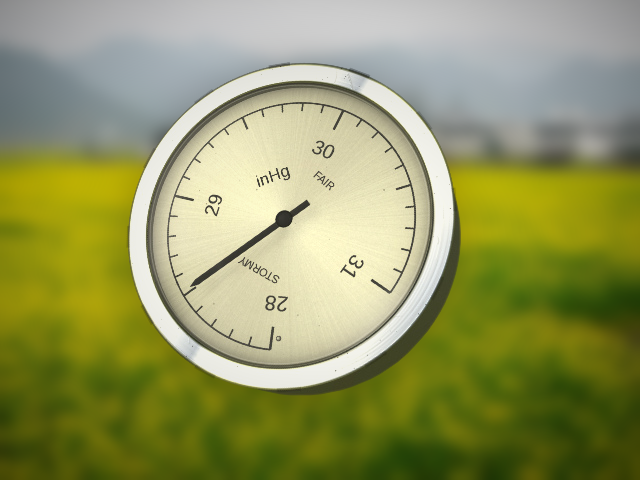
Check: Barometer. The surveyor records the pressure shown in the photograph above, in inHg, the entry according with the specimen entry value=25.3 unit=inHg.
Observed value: value=28.5 unit=inHg
